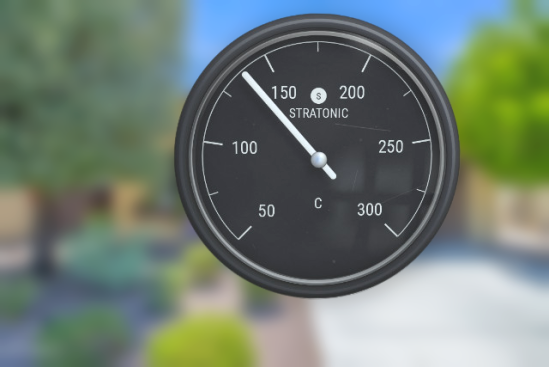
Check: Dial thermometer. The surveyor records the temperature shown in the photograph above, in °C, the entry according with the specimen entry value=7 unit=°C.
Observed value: value=137.5 unit=°C
